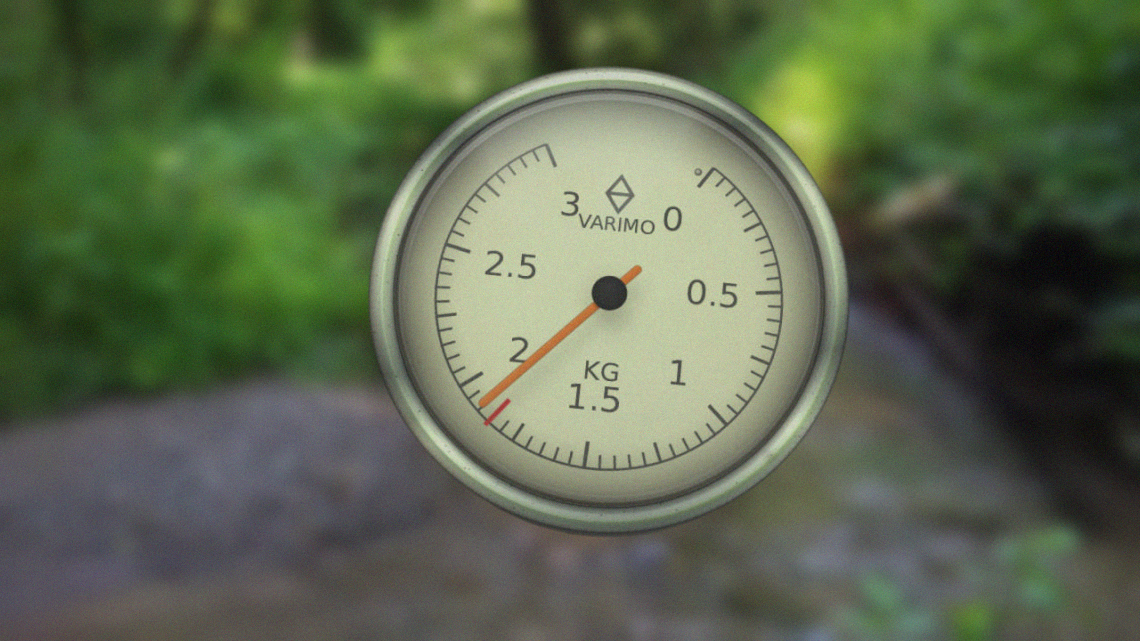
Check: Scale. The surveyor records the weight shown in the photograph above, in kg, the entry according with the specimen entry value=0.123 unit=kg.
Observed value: value=1.9 unit=kg
